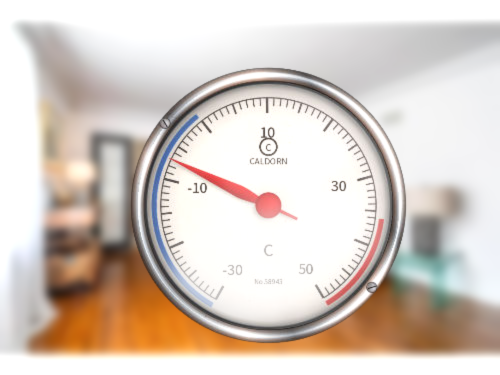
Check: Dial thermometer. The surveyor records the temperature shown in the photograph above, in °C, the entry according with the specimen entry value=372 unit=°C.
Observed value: value=-7 unit=°C
